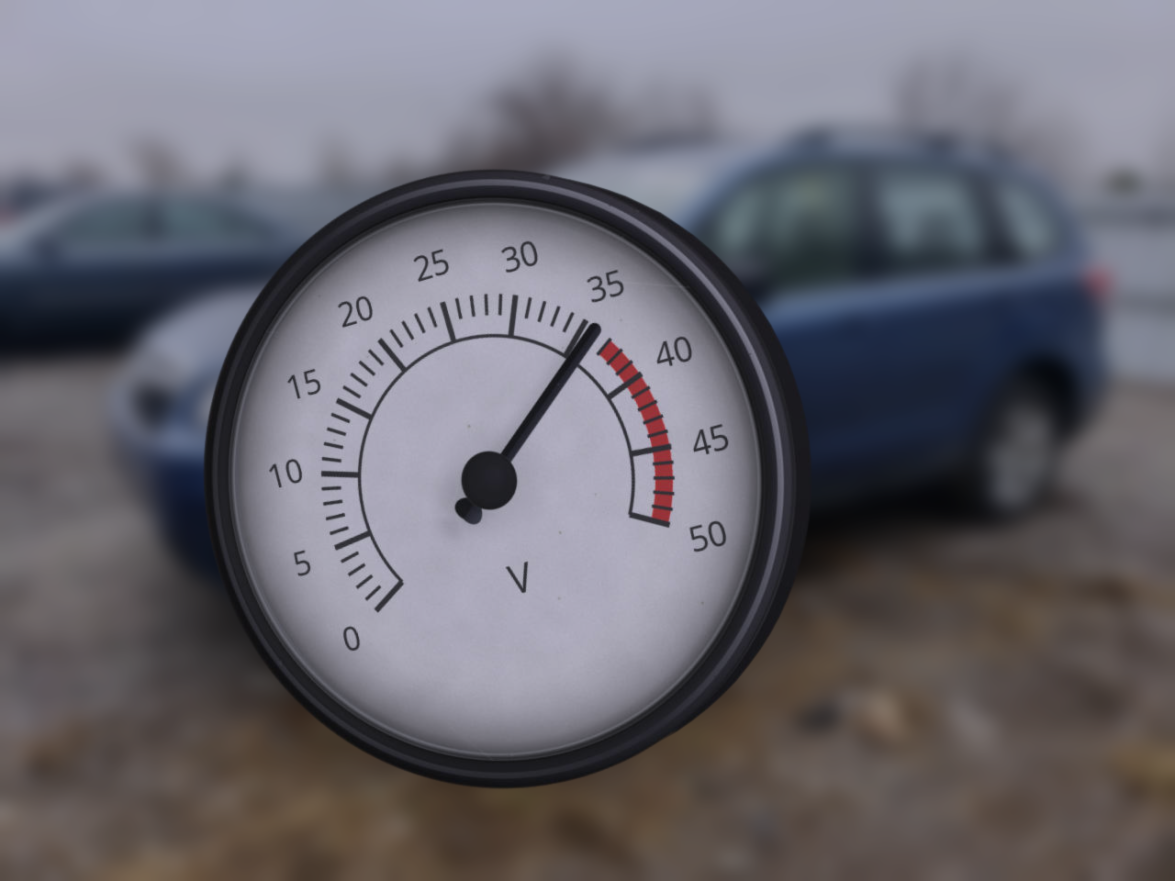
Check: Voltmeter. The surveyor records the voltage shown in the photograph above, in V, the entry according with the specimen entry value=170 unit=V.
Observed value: value=36 unit=V
